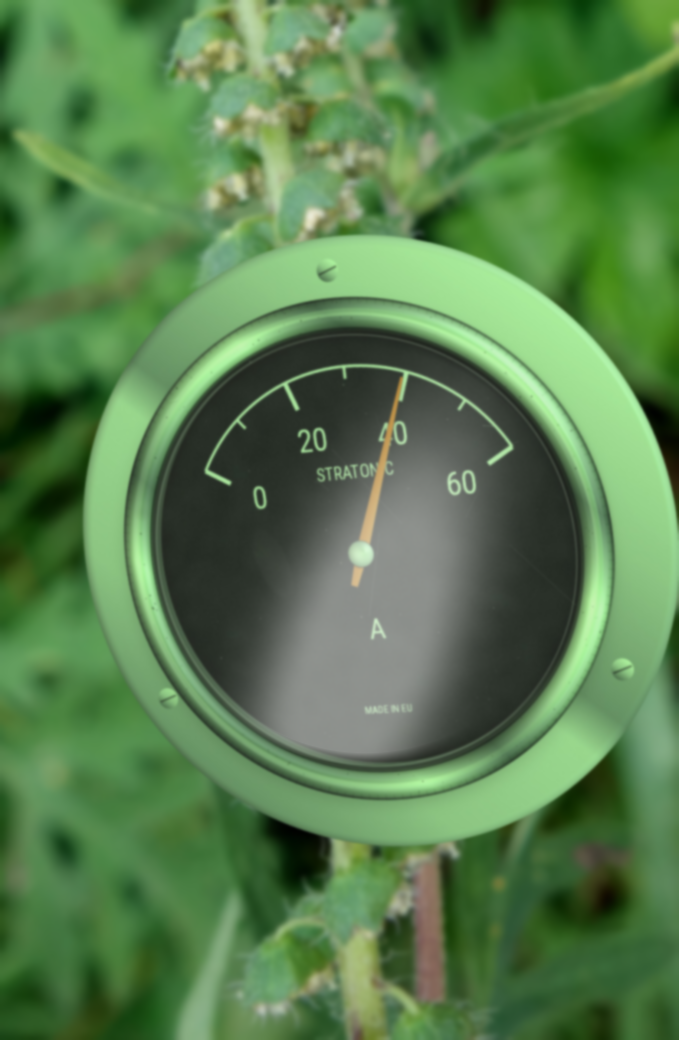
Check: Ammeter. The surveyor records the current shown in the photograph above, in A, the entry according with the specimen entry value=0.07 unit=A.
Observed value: value=40 unit=A
